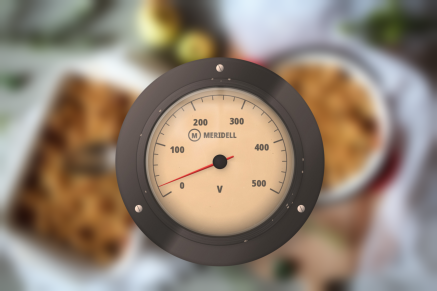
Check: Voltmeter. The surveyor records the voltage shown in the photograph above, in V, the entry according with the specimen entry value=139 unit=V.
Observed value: value=20 unit=V
